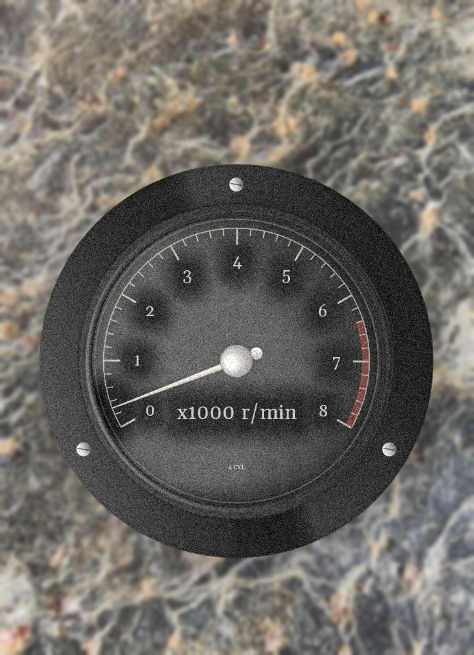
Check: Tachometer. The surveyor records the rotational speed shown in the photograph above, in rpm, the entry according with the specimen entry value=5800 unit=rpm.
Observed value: value=300 unit=rpm
